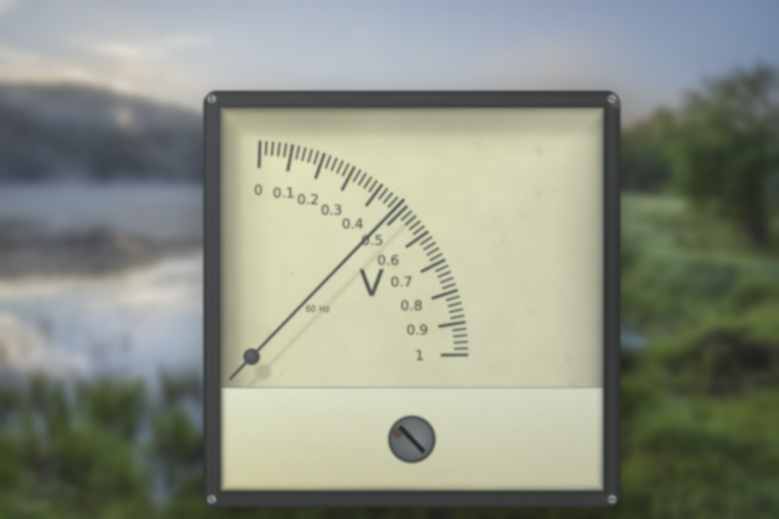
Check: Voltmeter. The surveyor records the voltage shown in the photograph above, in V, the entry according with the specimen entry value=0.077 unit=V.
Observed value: value=0.48 unit=V
